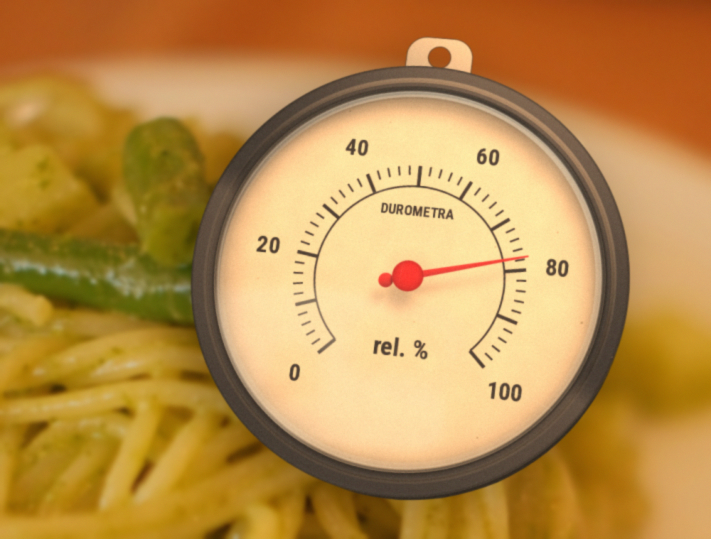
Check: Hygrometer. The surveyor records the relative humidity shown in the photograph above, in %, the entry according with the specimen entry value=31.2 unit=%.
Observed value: value=78 unit=%
